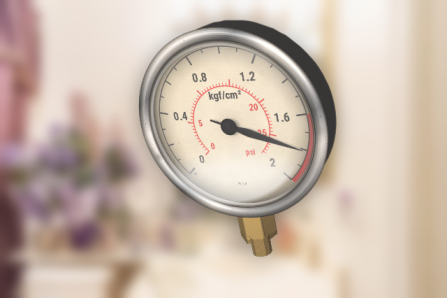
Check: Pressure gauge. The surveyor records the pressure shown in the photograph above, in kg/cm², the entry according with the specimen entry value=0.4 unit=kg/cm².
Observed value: value=1.8 unit=kg/cm²
